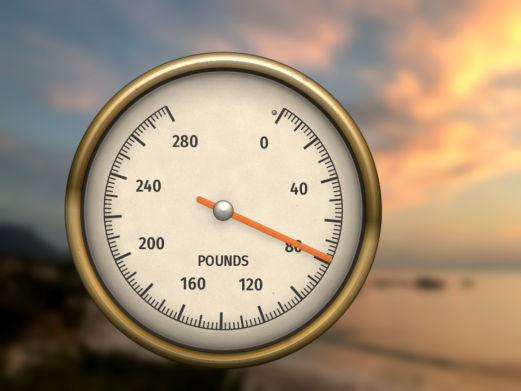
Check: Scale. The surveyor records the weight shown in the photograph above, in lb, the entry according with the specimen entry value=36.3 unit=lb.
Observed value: value=78 unit=lb
